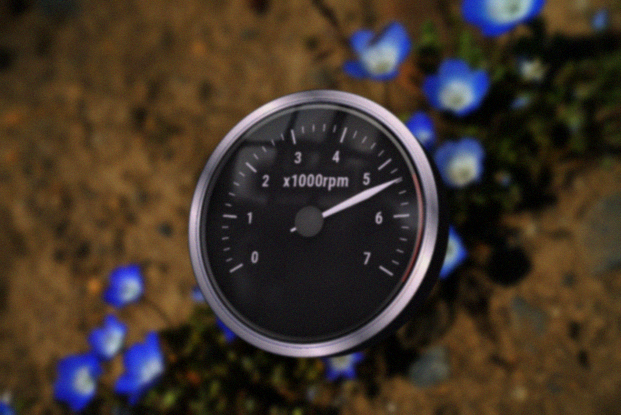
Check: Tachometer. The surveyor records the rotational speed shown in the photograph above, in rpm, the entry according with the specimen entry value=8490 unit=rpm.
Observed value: value=5400 unit=rpm
